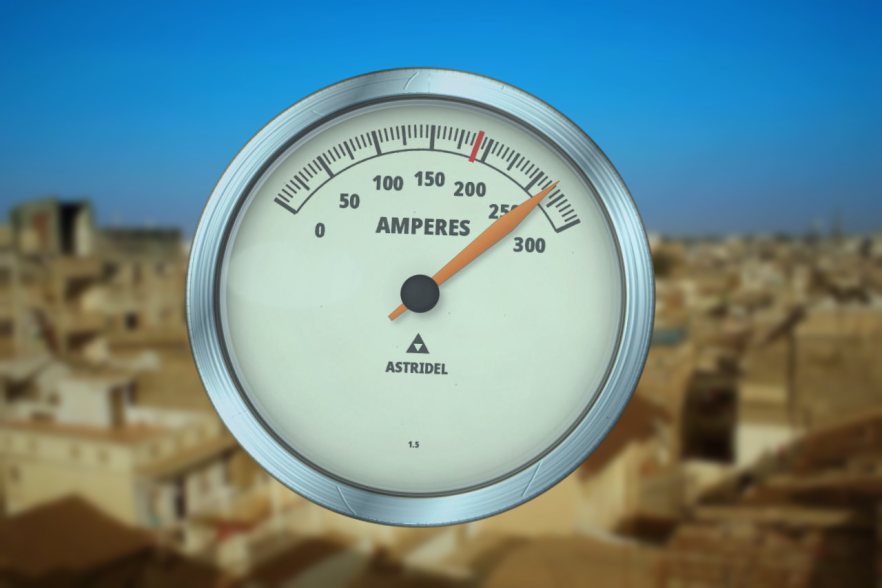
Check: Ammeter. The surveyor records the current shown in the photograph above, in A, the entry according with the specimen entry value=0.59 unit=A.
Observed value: value=265 unit=A
